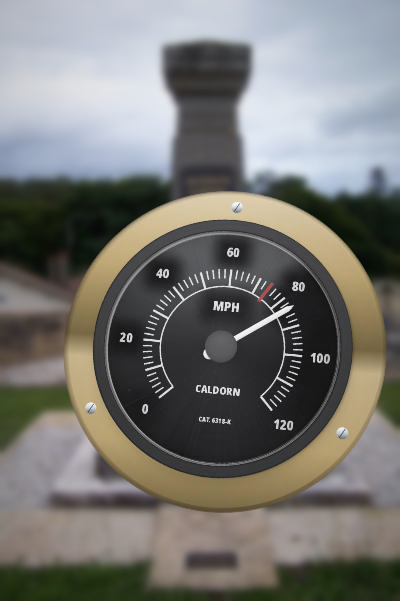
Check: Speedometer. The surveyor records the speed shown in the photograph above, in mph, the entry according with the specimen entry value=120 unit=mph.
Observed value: value=84 unit=mph
